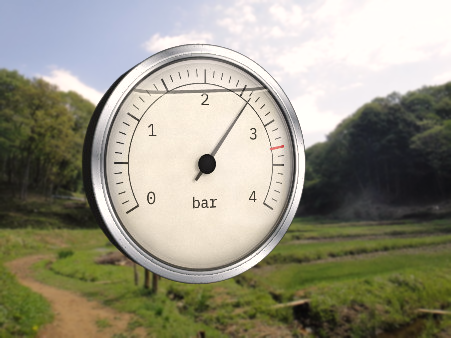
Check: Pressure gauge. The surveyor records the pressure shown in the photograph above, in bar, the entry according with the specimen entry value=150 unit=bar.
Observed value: value=2.6 unit=bar
